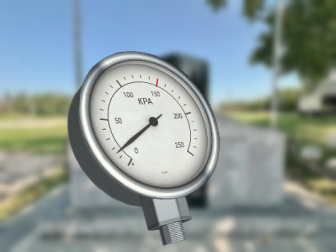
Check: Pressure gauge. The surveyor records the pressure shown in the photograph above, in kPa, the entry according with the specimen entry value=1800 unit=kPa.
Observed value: value=15 unit=kPa
